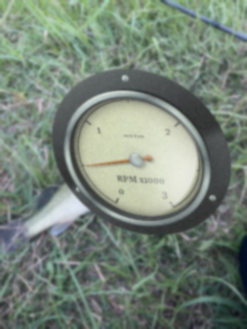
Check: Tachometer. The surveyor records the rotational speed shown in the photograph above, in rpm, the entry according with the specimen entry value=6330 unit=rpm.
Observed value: value=500 unit=rpm
